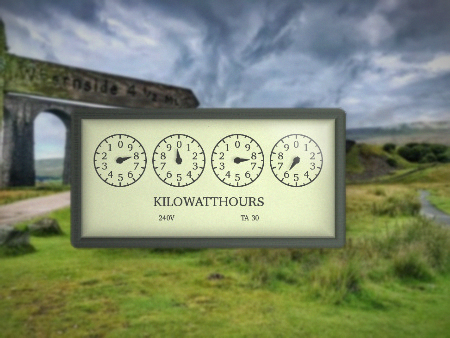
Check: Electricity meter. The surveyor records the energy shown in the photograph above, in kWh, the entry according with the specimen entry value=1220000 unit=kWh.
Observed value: value=7976 unit=kWh
